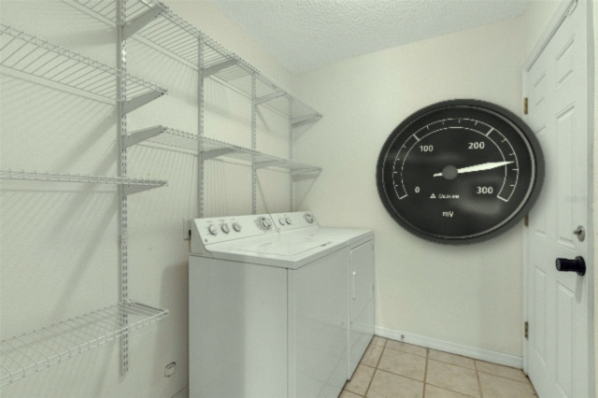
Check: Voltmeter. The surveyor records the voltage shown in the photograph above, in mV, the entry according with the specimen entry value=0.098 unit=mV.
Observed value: value=250 unit=mV
